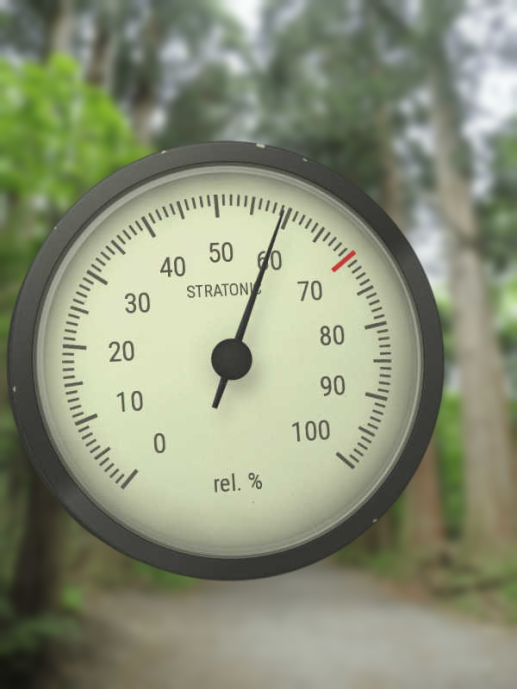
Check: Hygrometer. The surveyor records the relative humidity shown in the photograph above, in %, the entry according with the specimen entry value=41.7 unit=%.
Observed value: value=59 unit=%
